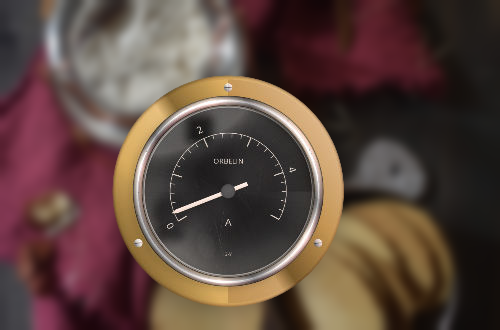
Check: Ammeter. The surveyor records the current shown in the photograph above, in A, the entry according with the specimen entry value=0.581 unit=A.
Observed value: value=0.2 unit=A
